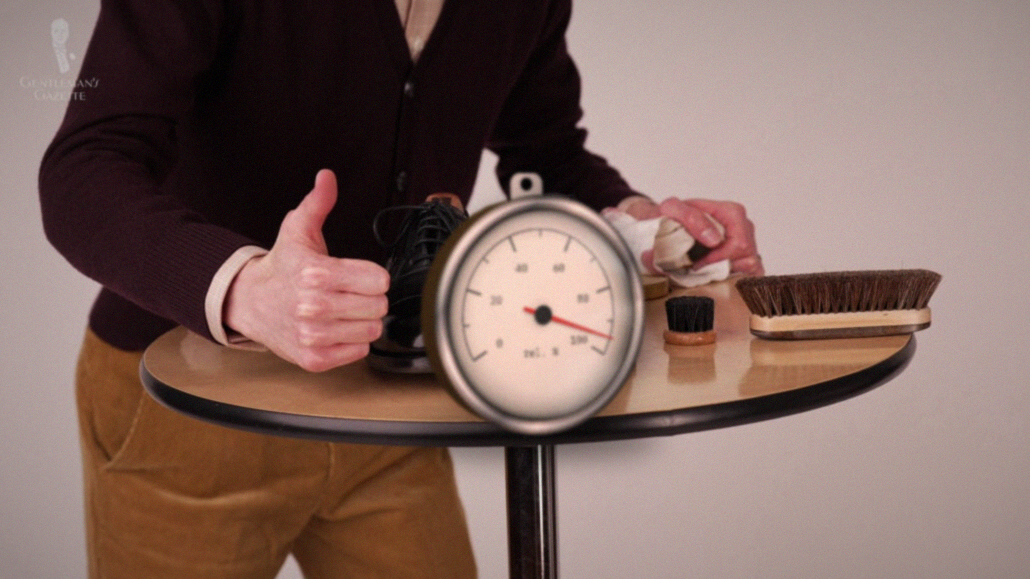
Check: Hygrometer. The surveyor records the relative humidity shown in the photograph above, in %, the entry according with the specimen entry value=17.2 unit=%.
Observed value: value=95 unit=%
